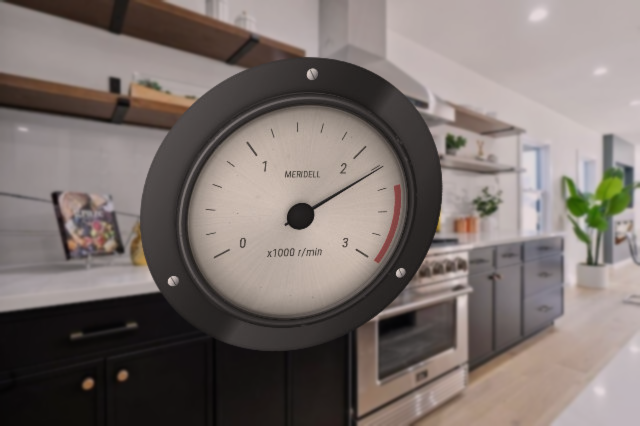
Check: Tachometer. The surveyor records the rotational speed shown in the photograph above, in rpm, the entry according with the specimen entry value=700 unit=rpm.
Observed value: value=2200 unit=rpm
